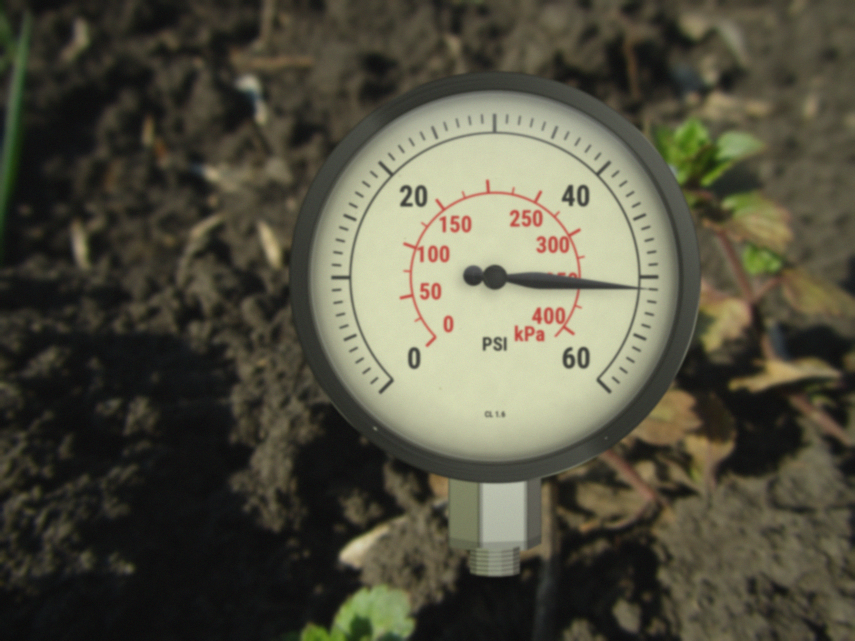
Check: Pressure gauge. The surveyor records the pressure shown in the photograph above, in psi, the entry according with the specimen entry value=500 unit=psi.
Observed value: value=51 unit=psi
